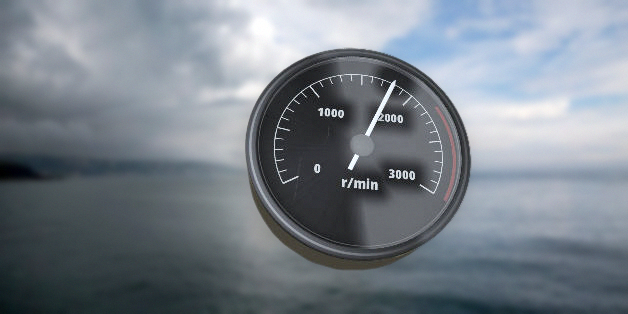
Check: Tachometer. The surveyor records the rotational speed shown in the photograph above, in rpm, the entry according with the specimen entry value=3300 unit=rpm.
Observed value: value=1800 unit=rpm
